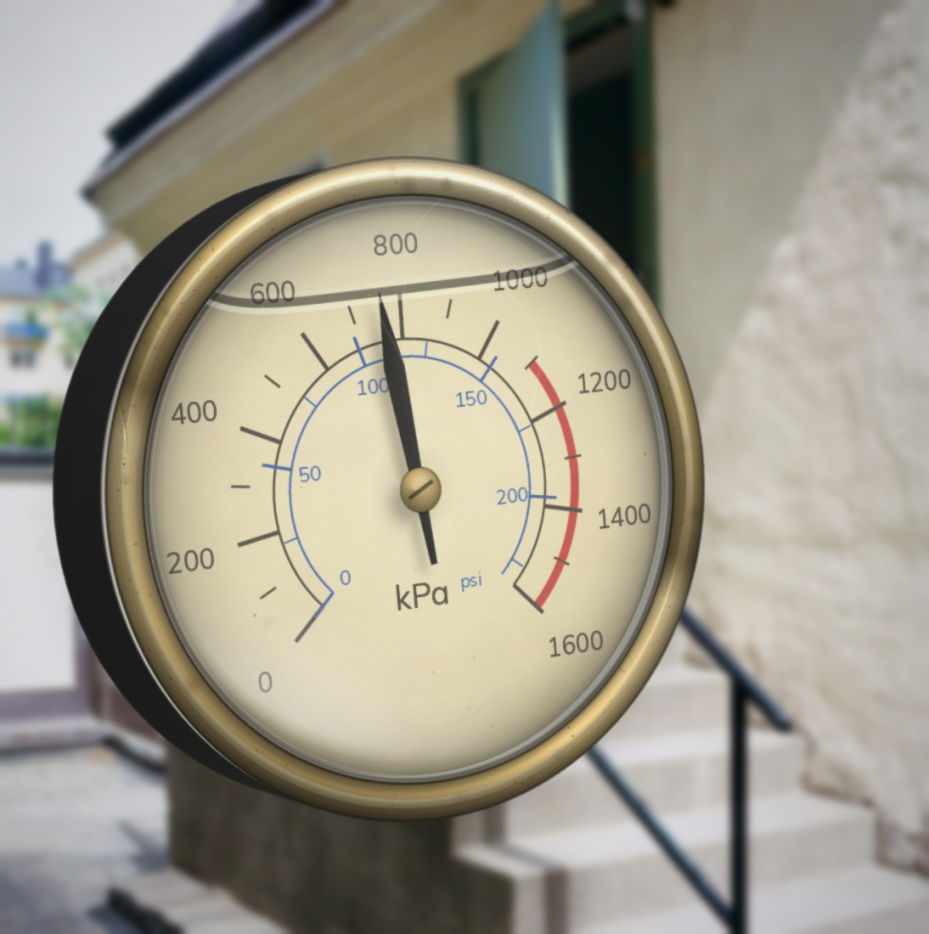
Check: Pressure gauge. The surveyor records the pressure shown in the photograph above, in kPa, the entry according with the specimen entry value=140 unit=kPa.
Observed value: value=750 unit=kPa
